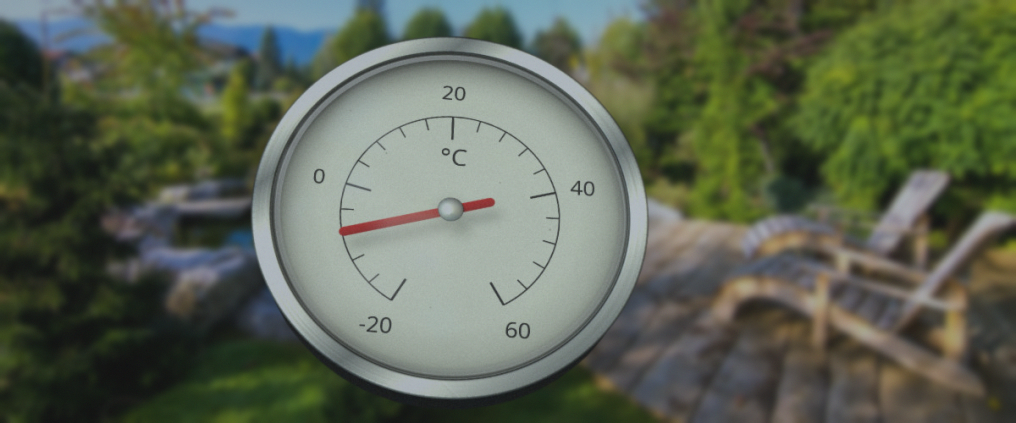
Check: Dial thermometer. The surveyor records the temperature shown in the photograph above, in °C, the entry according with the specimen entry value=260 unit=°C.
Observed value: value=-8 unit=°C
